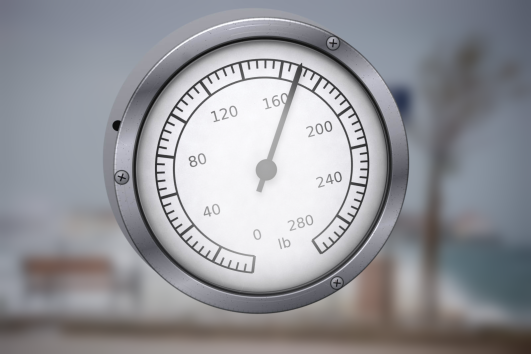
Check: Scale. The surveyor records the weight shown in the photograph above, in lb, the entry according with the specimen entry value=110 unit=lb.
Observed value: value=168 unit=lb
